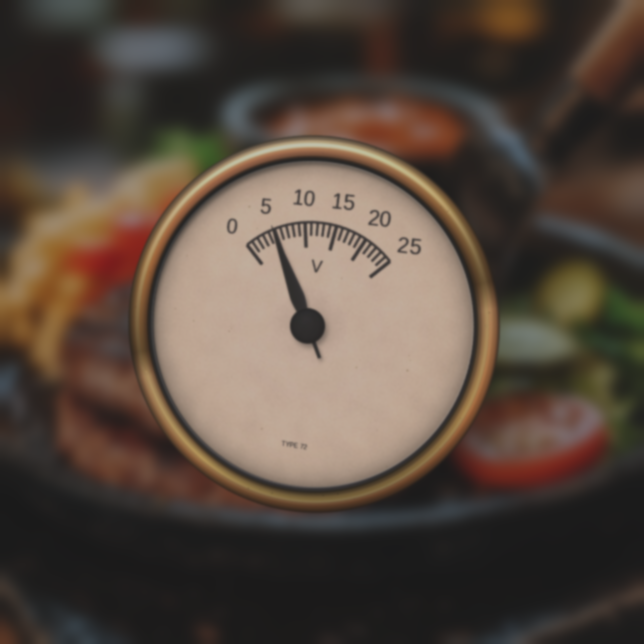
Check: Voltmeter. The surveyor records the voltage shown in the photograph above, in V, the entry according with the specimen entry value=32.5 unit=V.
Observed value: value=5 unit=V
